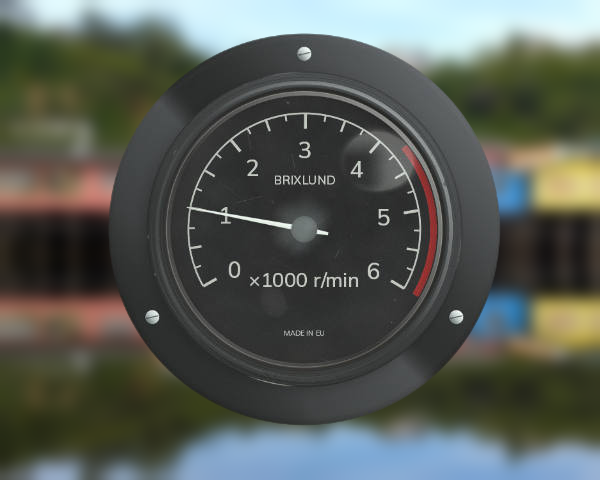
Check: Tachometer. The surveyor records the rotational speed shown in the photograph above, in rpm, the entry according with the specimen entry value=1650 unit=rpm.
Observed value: value=1000 unit=rpm
